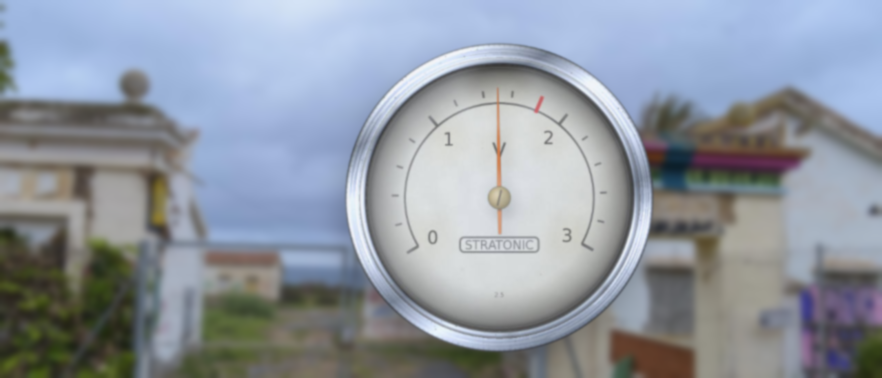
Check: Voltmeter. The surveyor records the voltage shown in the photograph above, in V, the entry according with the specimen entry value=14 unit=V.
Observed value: value=1.5 unit=V
